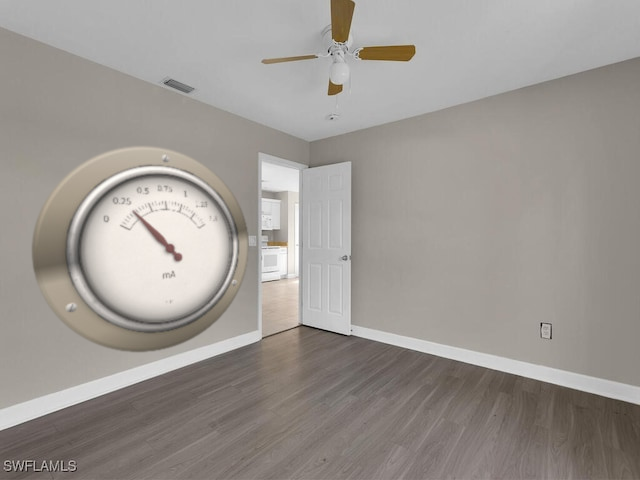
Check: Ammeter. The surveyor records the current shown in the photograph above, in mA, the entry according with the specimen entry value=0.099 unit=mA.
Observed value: value=0.25 unit=mA
